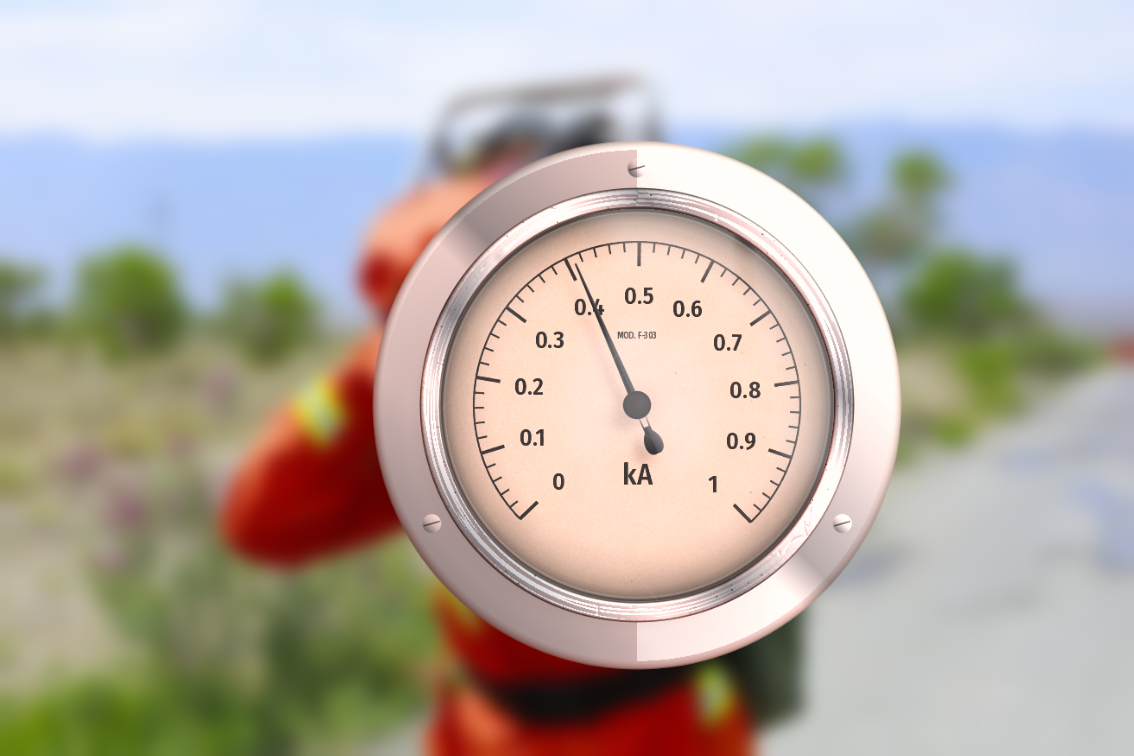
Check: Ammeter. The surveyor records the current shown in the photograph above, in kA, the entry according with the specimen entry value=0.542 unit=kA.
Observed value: value=0.41 unit=kA
